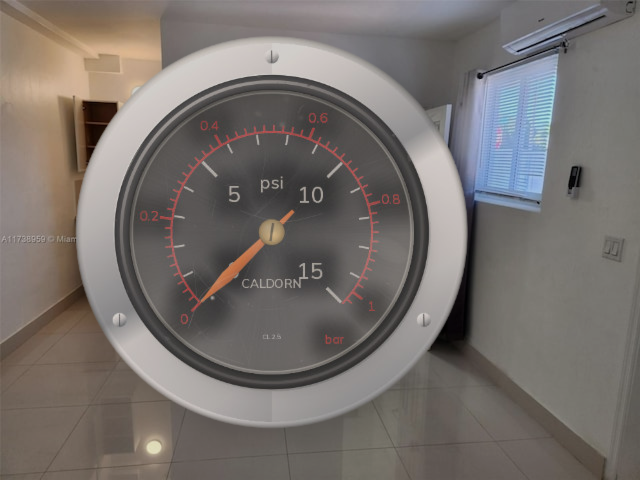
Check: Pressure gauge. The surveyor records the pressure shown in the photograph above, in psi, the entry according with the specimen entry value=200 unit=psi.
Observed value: value=0 unit=psi
